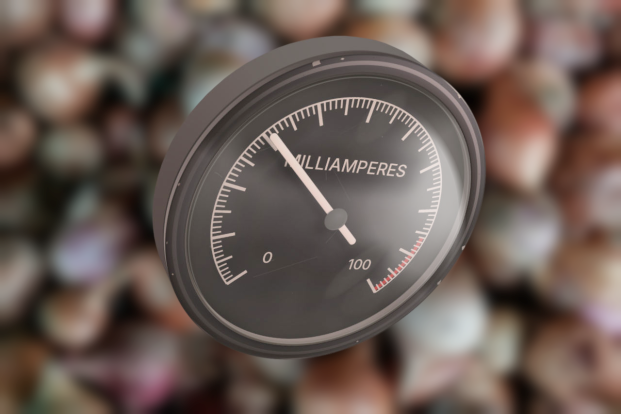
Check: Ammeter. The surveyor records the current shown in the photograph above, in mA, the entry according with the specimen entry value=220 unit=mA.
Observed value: value=31 unit=mA
